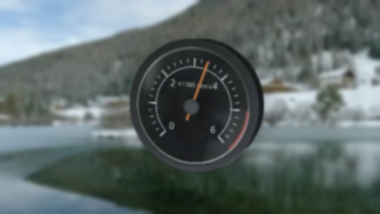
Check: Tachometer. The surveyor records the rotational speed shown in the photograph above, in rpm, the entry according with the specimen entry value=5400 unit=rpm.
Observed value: value=3400 unit=rpm
